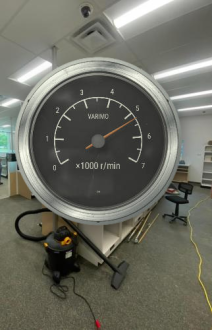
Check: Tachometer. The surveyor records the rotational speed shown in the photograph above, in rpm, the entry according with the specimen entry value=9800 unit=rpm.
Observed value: value=5250 unit=rpm
